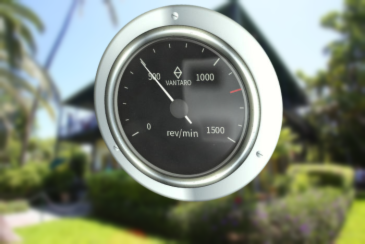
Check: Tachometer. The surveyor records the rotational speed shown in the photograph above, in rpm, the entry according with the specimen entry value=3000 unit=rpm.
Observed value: value=500 unit=rpm
